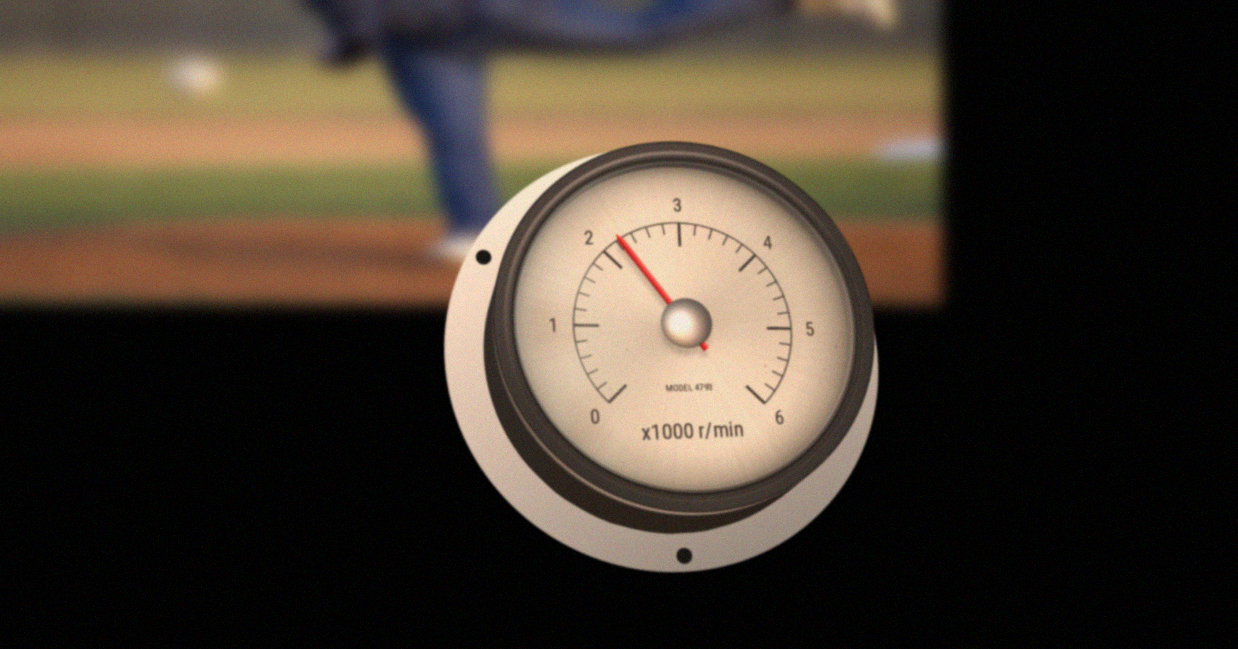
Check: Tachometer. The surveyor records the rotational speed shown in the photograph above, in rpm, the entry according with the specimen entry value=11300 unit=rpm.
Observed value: value=2200 unit=rpm
